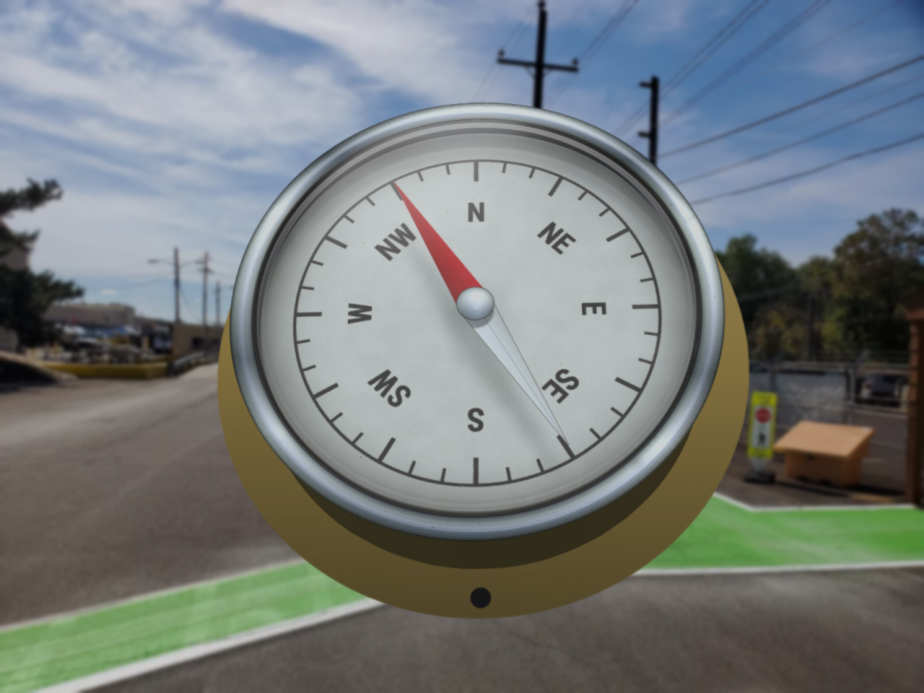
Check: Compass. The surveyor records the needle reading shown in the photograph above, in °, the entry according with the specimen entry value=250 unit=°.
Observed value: value=330 unit=°
